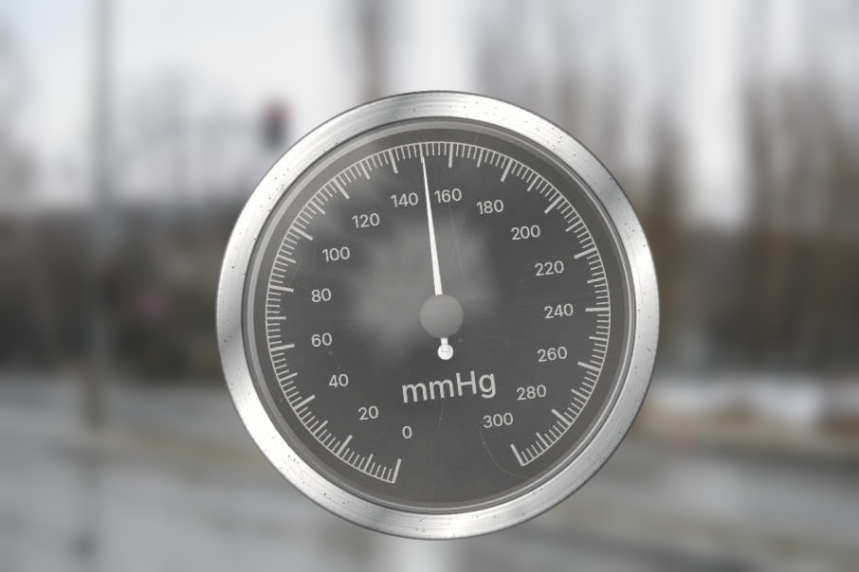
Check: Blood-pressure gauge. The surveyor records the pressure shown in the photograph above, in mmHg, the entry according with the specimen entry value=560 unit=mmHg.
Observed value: value=150 unit=mmHg
